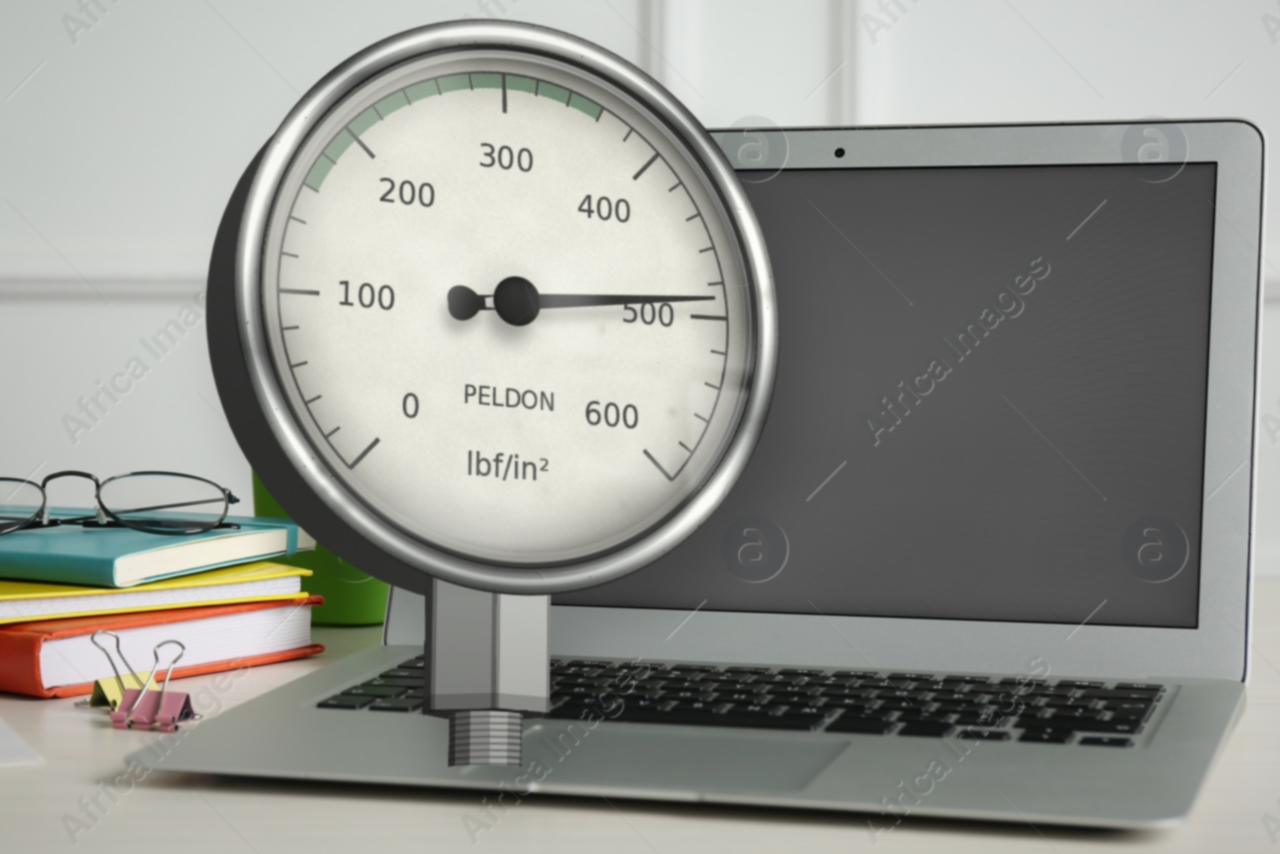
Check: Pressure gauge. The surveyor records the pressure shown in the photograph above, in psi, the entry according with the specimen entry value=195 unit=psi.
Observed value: value=490 unit=psi
